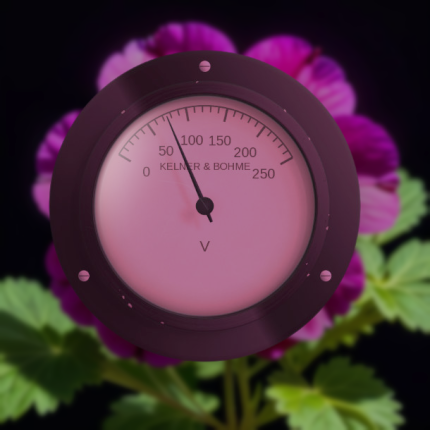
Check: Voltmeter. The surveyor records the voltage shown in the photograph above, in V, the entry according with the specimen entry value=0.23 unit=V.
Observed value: value=75 unit=V
